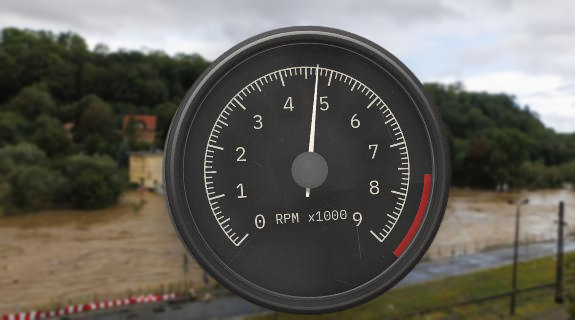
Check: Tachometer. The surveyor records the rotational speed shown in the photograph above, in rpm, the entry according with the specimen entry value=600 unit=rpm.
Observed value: value=4700 unit=rpm
